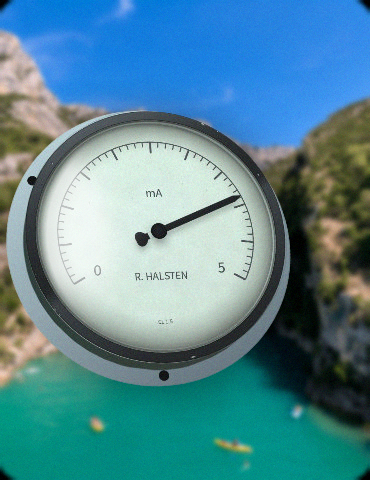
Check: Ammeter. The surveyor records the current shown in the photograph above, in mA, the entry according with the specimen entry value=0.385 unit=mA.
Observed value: value=3.9 unit=mA
